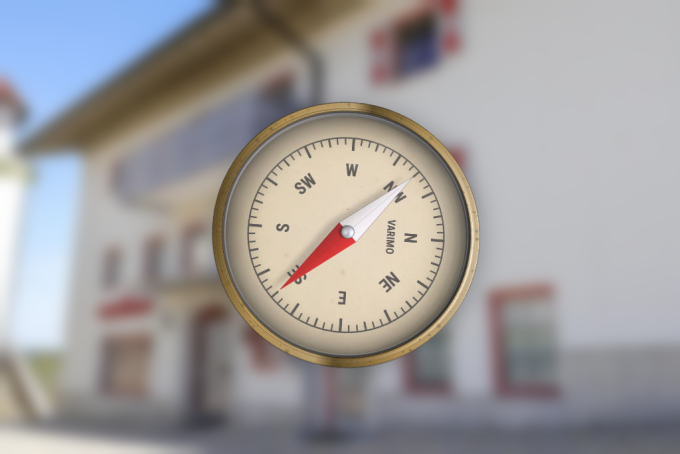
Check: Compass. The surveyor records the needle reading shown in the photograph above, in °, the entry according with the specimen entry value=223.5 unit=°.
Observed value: value=135 unit=°
